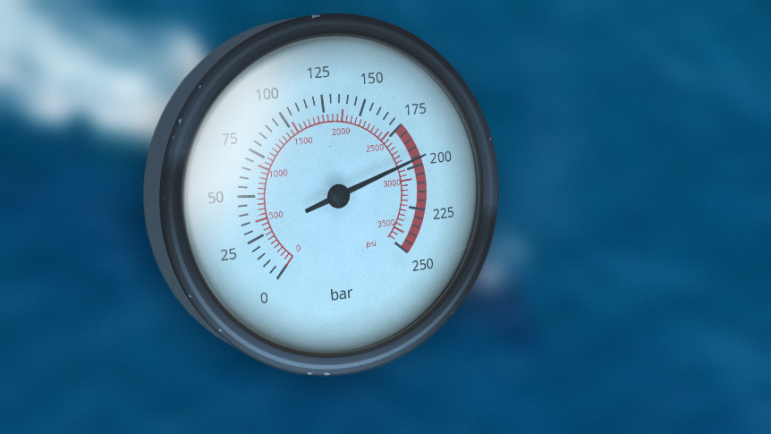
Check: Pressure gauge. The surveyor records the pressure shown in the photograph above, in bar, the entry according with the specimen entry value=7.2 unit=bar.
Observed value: value=195 unit=bar
